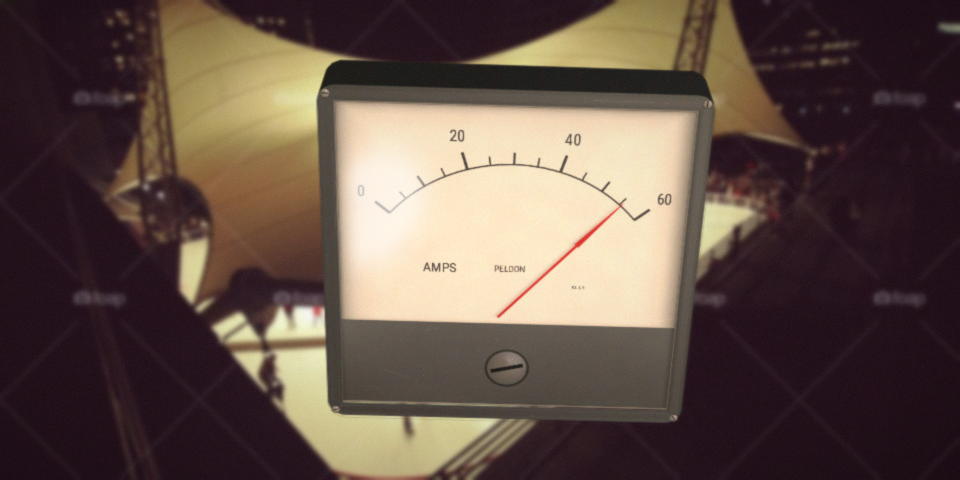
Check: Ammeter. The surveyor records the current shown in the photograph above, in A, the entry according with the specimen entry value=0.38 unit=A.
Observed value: value=55 unit=A
